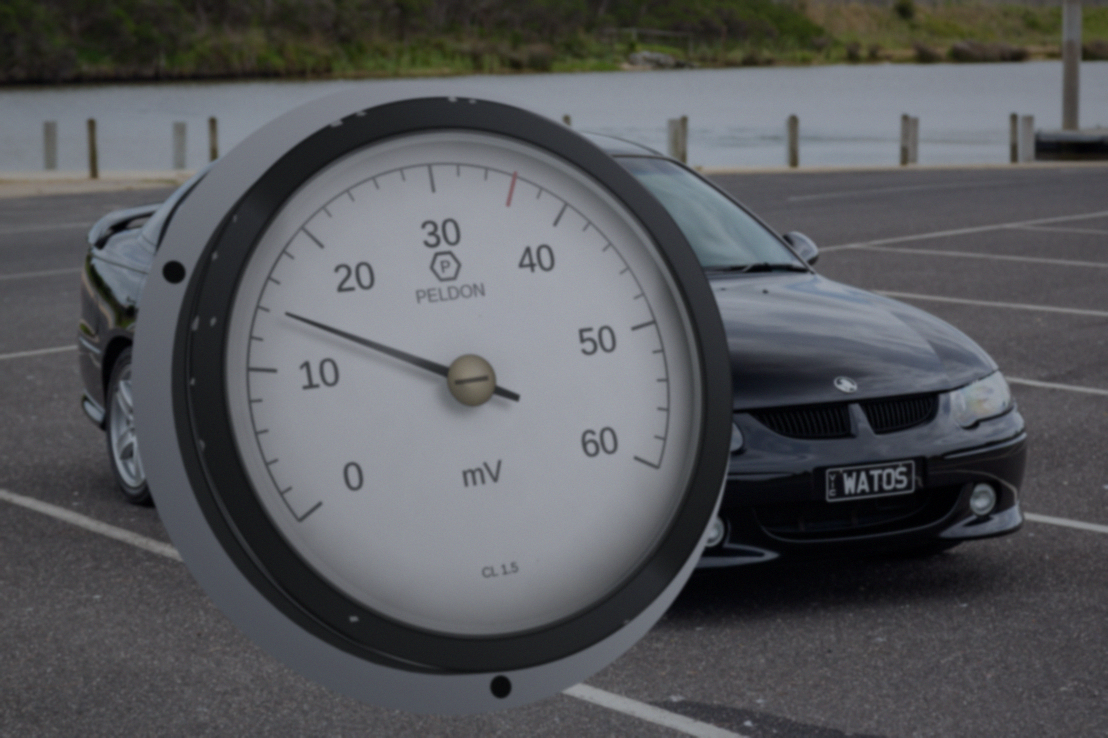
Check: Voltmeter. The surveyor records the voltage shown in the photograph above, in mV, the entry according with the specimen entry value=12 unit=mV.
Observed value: value=14 unit=mV
